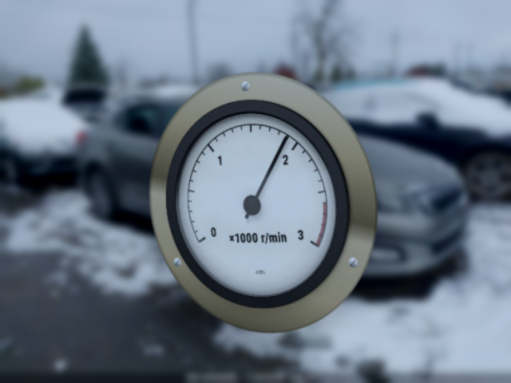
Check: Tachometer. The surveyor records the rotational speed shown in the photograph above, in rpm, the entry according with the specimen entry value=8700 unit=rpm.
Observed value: value=1900 unit=rpm
